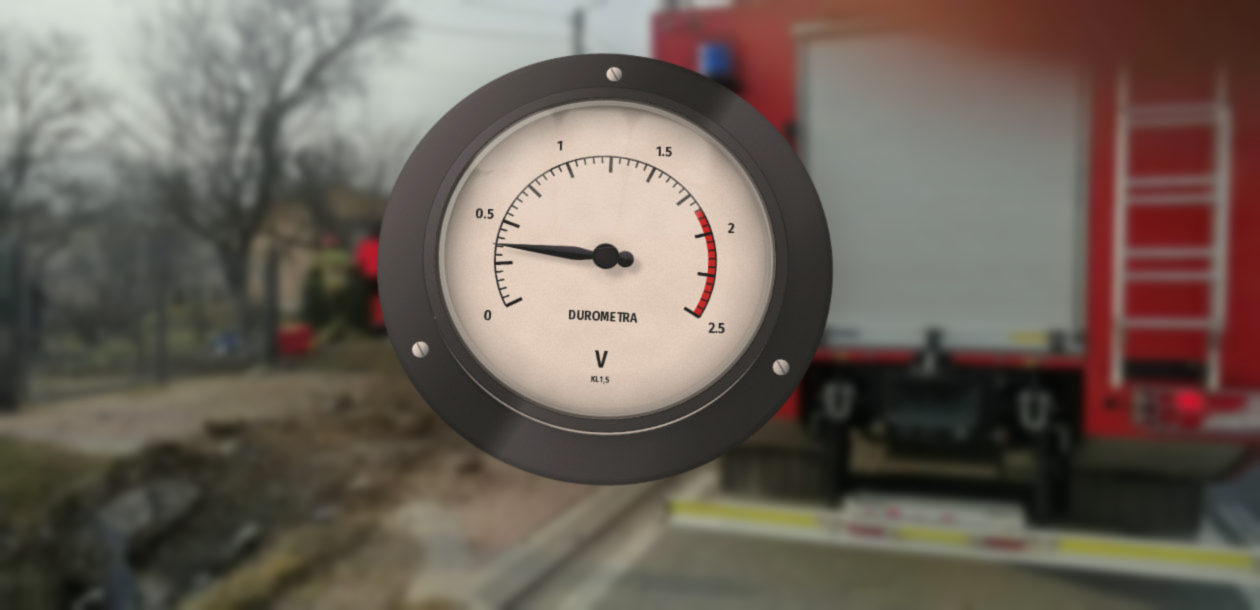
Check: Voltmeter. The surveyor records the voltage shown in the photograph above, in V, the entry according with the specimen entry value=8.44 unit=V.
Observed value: value=0.35 unit=V
